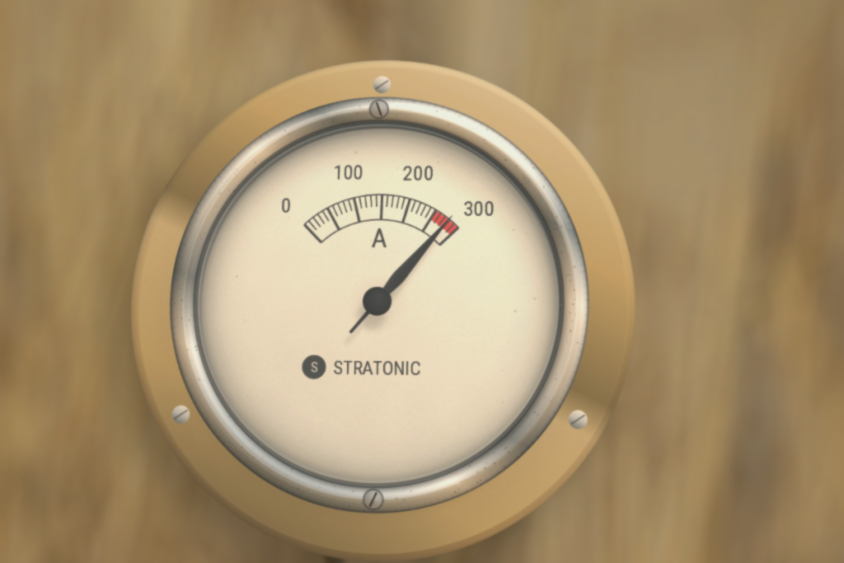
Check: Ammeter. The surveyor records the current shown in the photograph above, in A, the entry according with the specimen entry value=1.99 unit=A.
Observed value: value=280 unit=A
